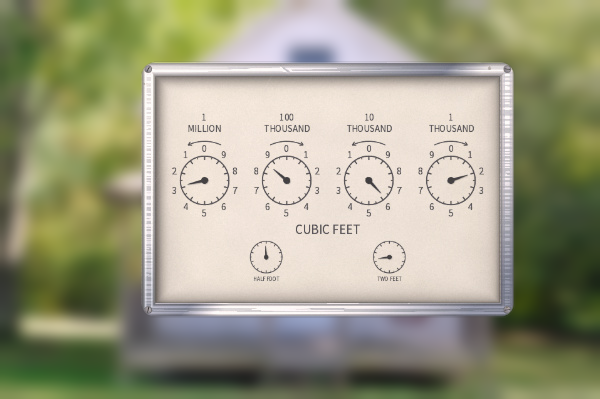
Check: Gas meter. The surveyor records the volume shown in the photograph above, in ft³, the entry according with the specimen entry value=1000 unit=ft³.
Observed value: value=286200 unit=ft³
